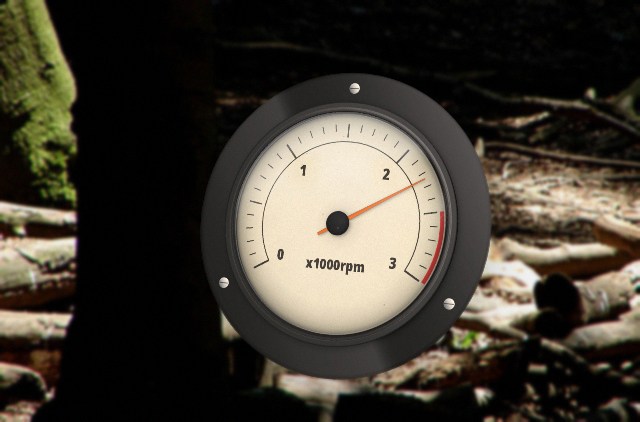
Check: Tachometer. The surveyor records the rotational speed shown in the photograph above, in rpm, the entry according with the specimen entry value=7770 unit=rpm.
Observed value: value=2250 unit=rpm
